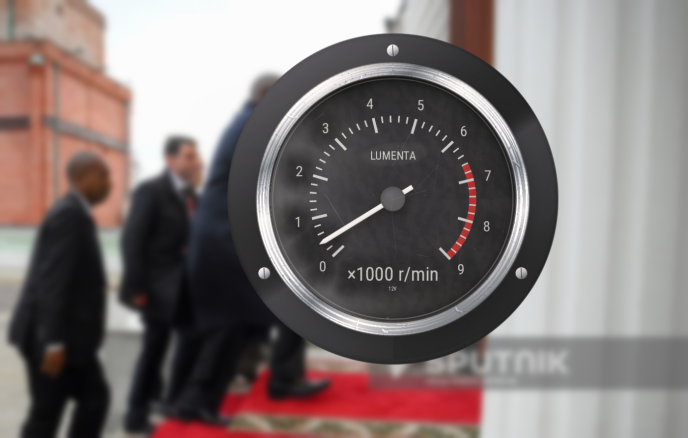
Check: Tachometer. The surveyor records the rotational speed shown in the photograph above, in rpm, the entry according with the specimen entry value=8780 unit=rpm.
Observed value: value=400 unit=rpm
